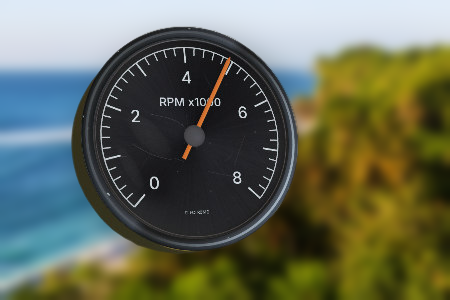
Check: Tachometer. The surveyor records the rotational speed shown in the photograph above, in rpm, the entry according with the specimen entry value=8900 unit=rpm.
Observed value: value=4900 unit=rpm
